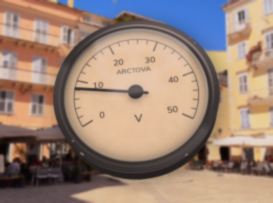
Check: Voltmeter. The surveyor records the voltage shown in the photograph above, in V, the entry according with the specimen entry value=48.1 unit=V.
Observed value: value=8 unit=V
